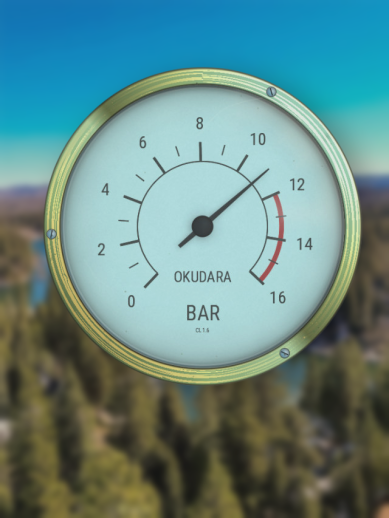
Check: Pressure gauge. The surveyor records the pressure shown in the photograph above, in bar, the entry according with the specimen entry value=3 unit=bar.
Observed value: value=11 unit=bar
